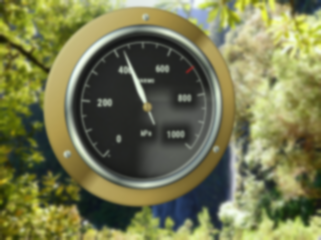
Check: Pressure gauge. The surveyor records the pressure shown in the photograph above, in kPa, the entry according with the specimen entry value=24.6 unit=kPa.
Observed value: value=425 unit=kPa
